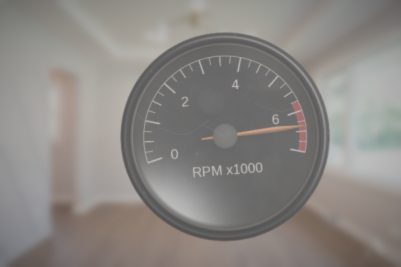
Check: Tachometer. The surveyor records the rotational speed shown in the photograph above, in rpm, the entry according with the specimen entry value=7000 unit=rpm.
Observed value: value=6375 unit=rpm
